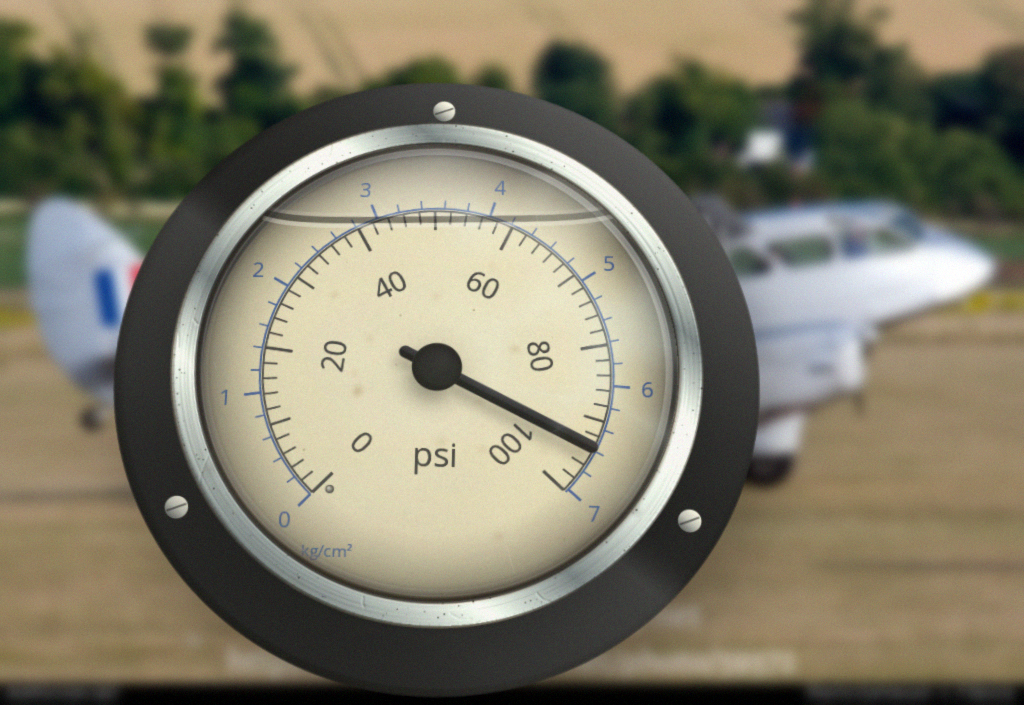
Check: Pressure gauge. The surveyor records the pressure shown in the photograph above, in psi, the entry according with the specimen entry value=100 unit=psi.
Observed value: value=94 unit=psi
